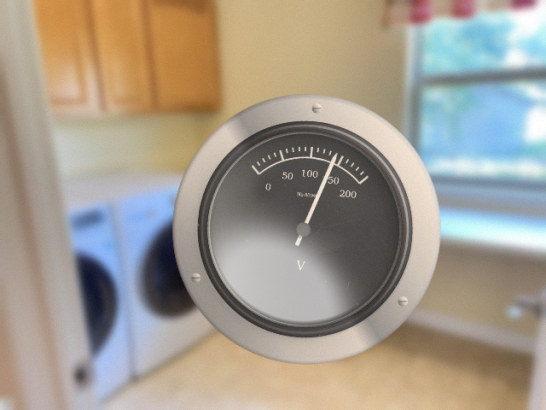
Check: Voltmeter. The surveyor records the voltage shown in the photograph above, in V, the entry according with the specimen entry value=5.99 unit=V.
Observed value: value=140 unit=V
